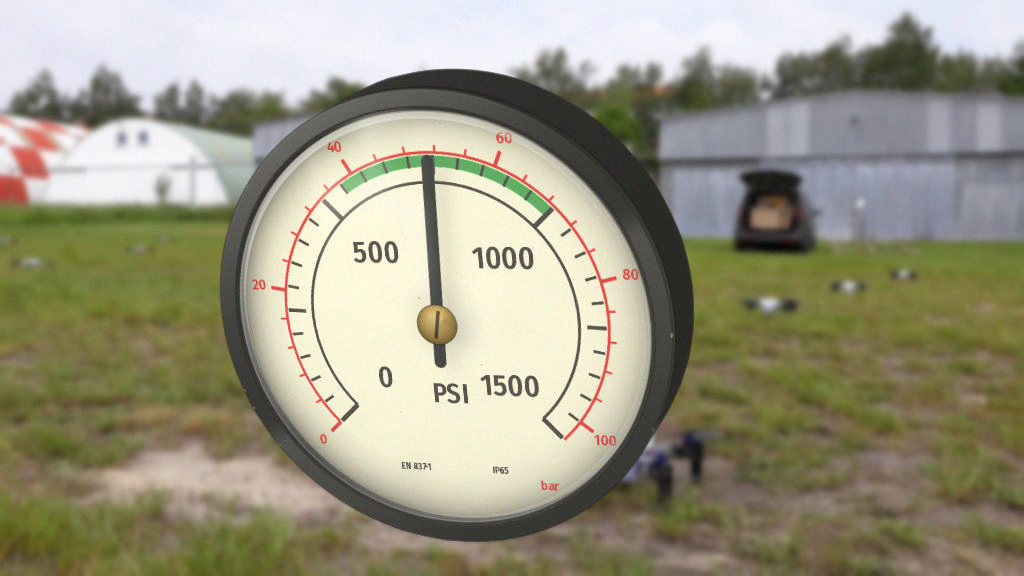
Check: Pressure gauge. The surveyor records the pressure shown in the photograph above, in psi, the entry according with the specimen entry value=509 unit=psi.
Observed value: value=750 unit=psi
